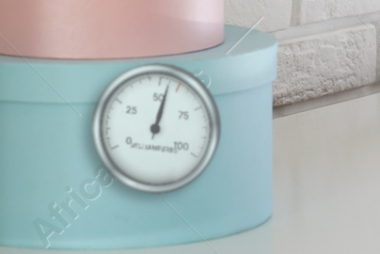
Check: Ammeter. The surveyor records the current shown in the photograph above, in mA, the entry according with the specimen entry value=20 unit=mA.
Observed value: value=55 unit=mA
